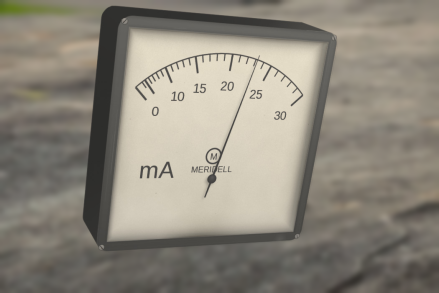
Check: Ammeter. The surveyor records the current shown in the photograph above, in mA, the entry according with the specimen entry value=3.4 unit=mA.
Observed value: value=23 unit=mA
